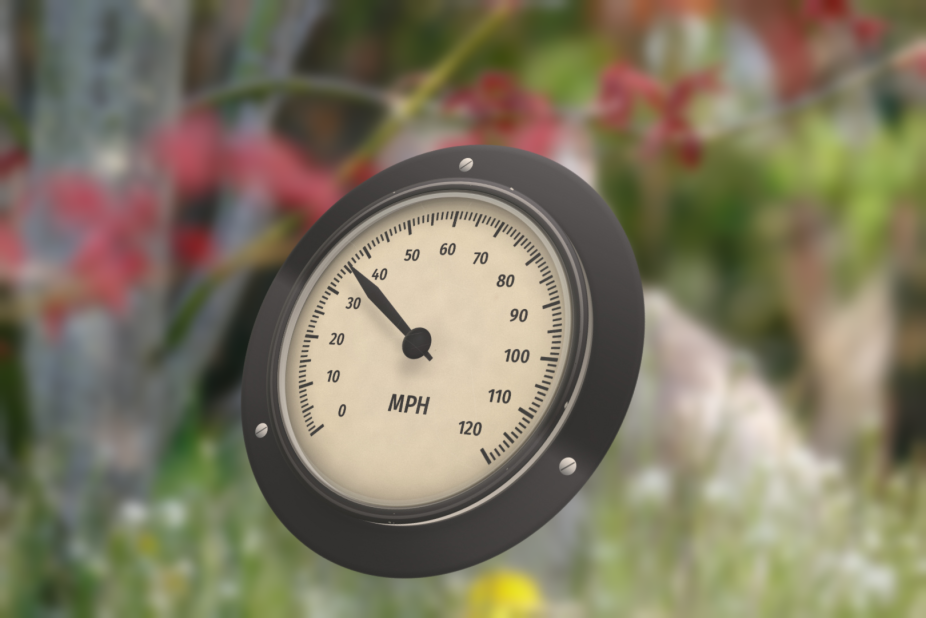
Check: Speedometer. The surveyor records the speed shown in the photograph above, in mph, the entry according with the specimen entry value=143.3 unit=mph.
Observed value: value=36 unit=mph
